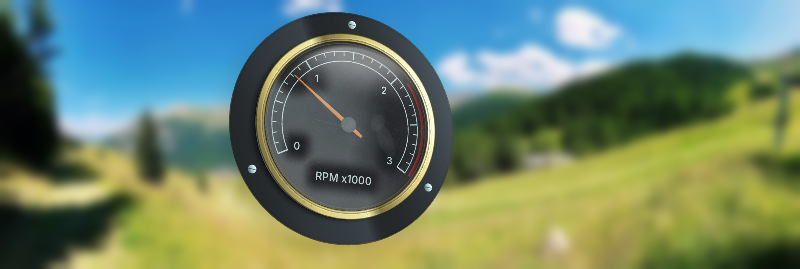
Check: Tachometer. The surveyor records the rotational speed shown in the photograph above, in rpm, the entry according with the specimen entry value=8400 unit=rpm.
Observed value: value=800 unit=rpm
